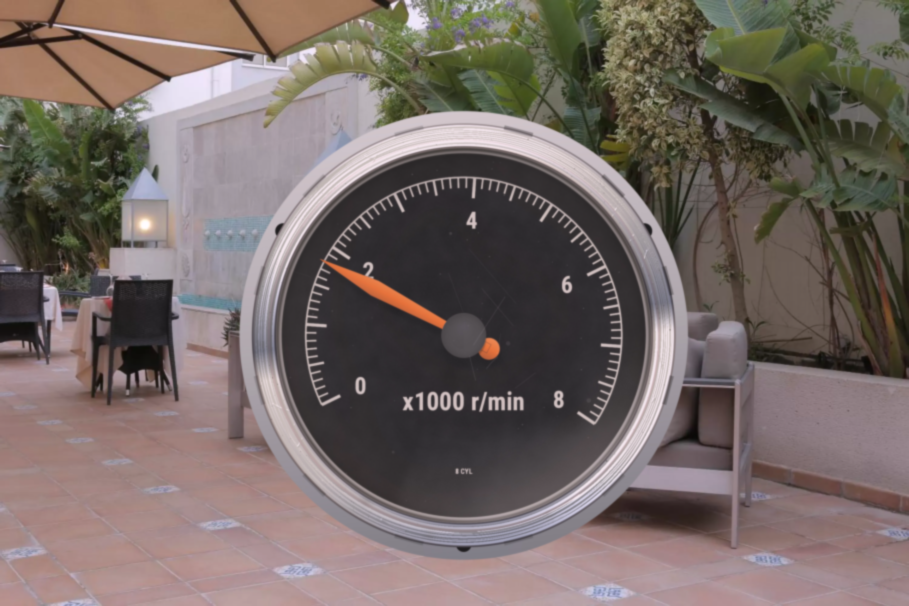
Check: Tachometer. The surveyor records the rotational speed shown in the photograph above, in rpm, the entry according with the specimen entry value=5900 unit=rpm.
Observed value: value=1800 unit=rpm
